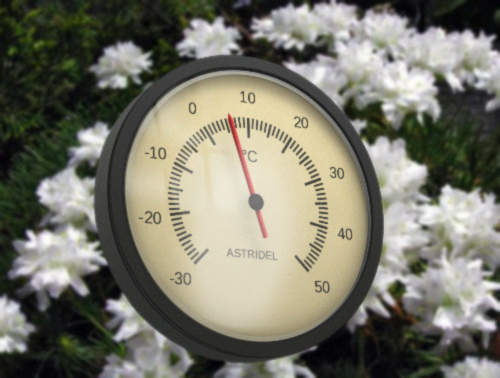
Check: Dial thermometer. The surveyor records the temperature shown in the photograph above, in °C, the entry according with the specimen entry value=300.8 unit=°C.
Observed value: value=5 unit=°C
